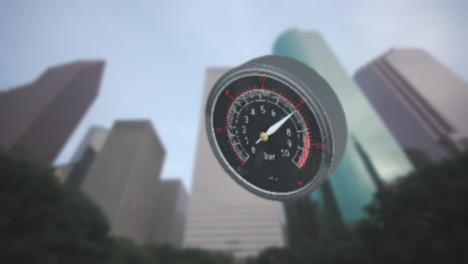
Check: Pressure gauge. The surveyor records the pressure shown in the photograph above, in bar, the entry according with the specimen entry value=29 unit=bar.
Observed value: value=7 unit=bar
